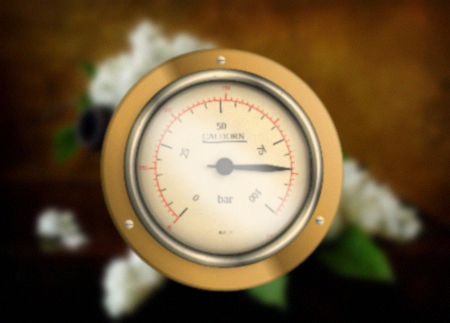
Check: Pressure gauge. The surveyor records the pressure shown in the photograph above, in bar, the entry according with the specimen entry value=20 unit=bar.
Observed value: value=85 unit=bar
